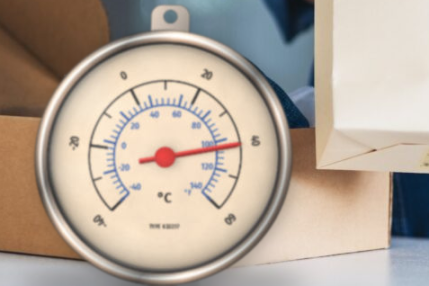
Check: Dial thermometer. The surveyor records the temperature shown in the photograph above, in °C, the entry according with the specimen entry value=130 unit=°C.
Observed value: value=40 unit=°C
